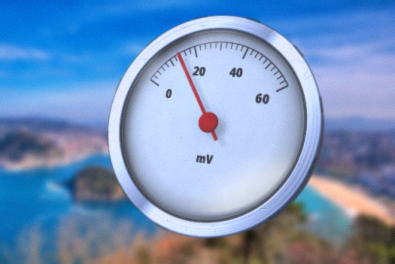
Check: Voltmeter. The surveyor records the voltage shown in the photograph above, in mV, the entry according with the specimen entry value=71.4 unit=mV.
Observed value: value=14 unit=mV
